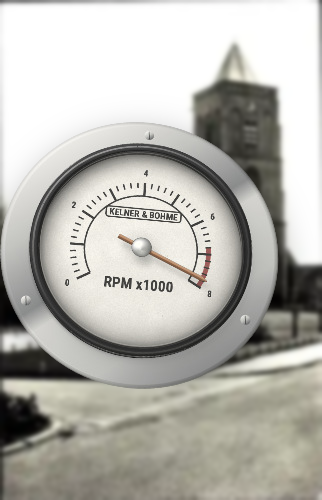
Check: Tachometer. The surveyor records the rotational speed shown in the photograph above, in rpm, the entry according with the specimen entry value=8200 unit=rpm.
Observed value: value=7800 unit=rpm
